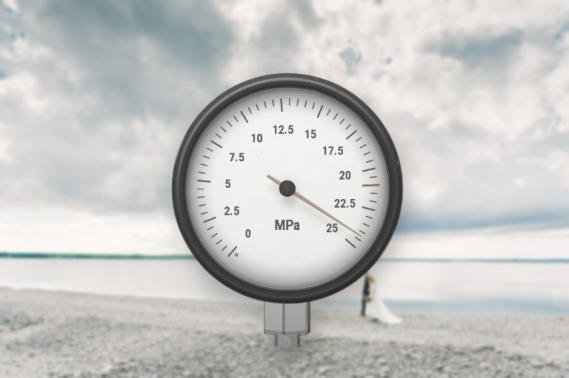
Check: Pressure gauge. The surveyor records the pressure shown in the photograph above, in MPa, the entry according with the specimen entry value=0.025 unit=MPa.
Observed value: value=24.25 unit=MPa
